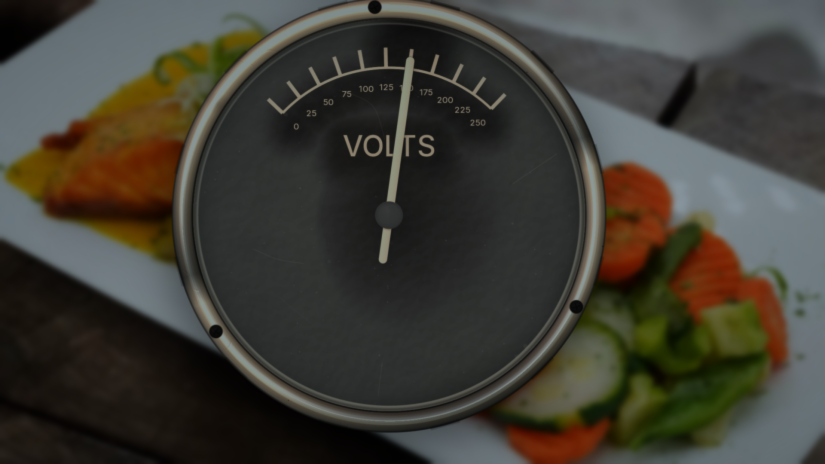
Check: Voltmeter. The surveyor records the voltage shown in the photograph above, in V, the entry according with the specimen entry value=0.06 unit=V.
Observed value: value=150 unit=V
